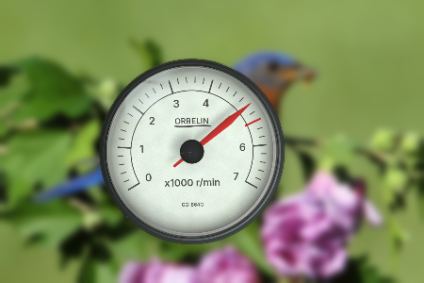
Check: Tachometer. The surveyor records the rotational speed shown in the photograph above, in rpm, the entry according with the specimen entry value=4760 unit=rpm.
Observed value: value=5000 unit=rpm
